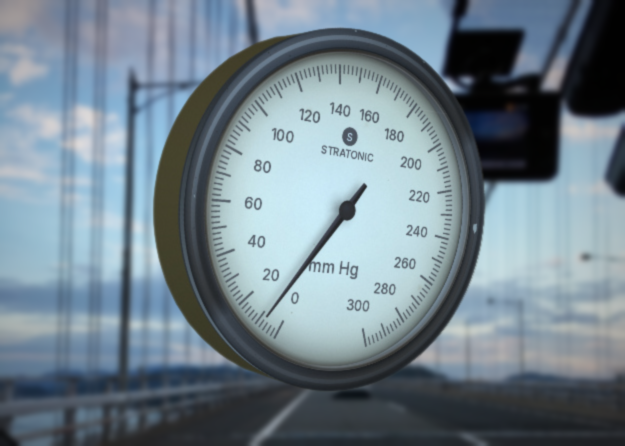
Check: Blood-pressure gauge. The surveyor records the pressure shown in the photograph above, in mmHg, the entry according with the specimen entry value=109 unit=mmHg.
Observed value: value=10 unit=mmHg
